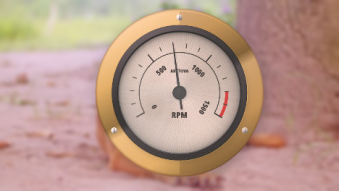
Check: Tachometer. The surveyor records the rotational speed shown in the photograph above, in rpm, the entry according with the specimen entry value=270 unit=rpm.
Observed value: value=700 unit=rpm
